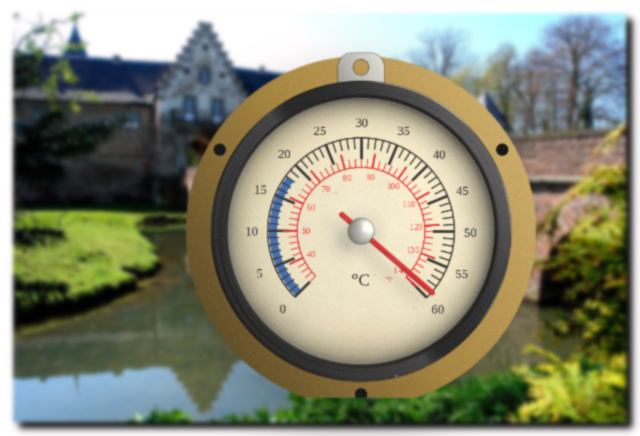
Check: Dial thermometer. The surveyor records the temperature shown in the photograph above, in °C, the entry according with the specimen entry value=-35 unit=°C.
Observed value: value=59 unit=°C
